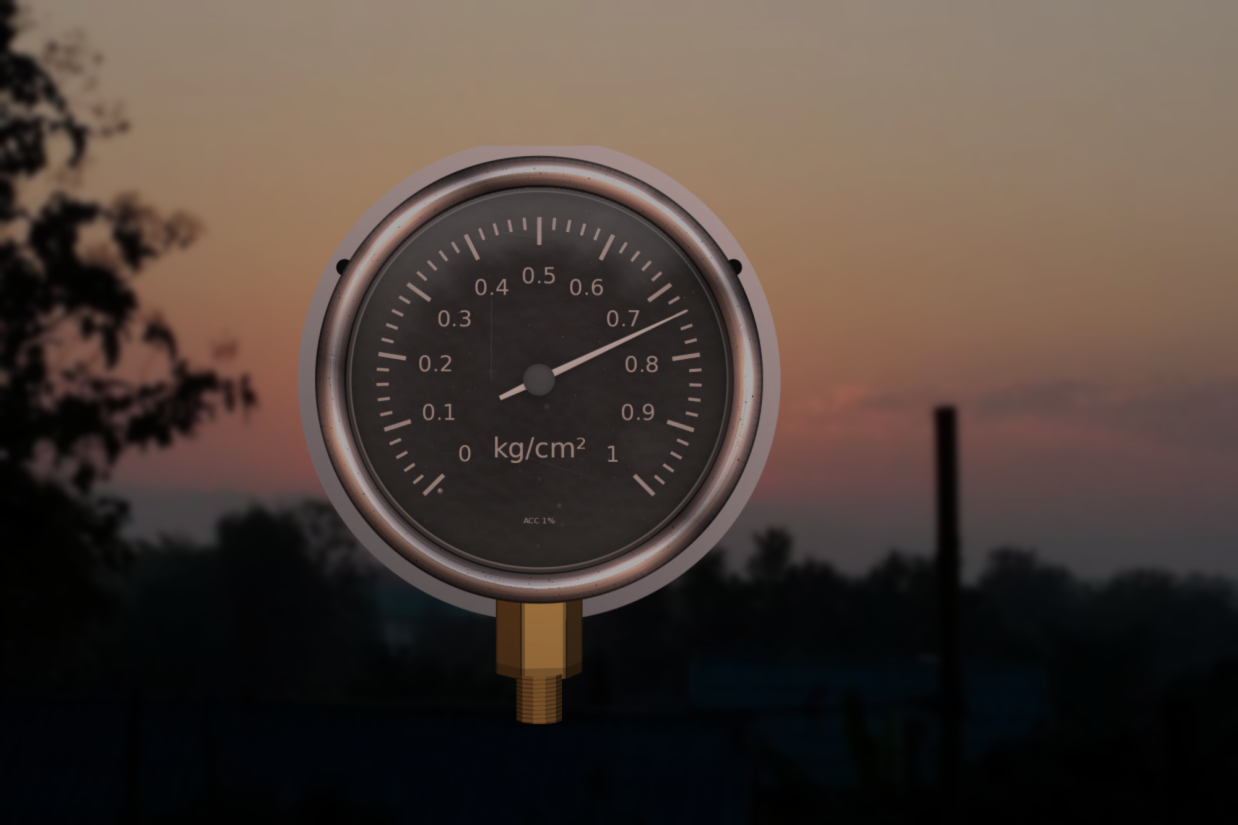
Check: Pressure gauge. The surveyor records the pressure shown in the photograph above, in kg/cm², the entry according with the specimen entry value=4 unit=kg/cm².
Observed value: value=0.74 unit=kg/cm²
